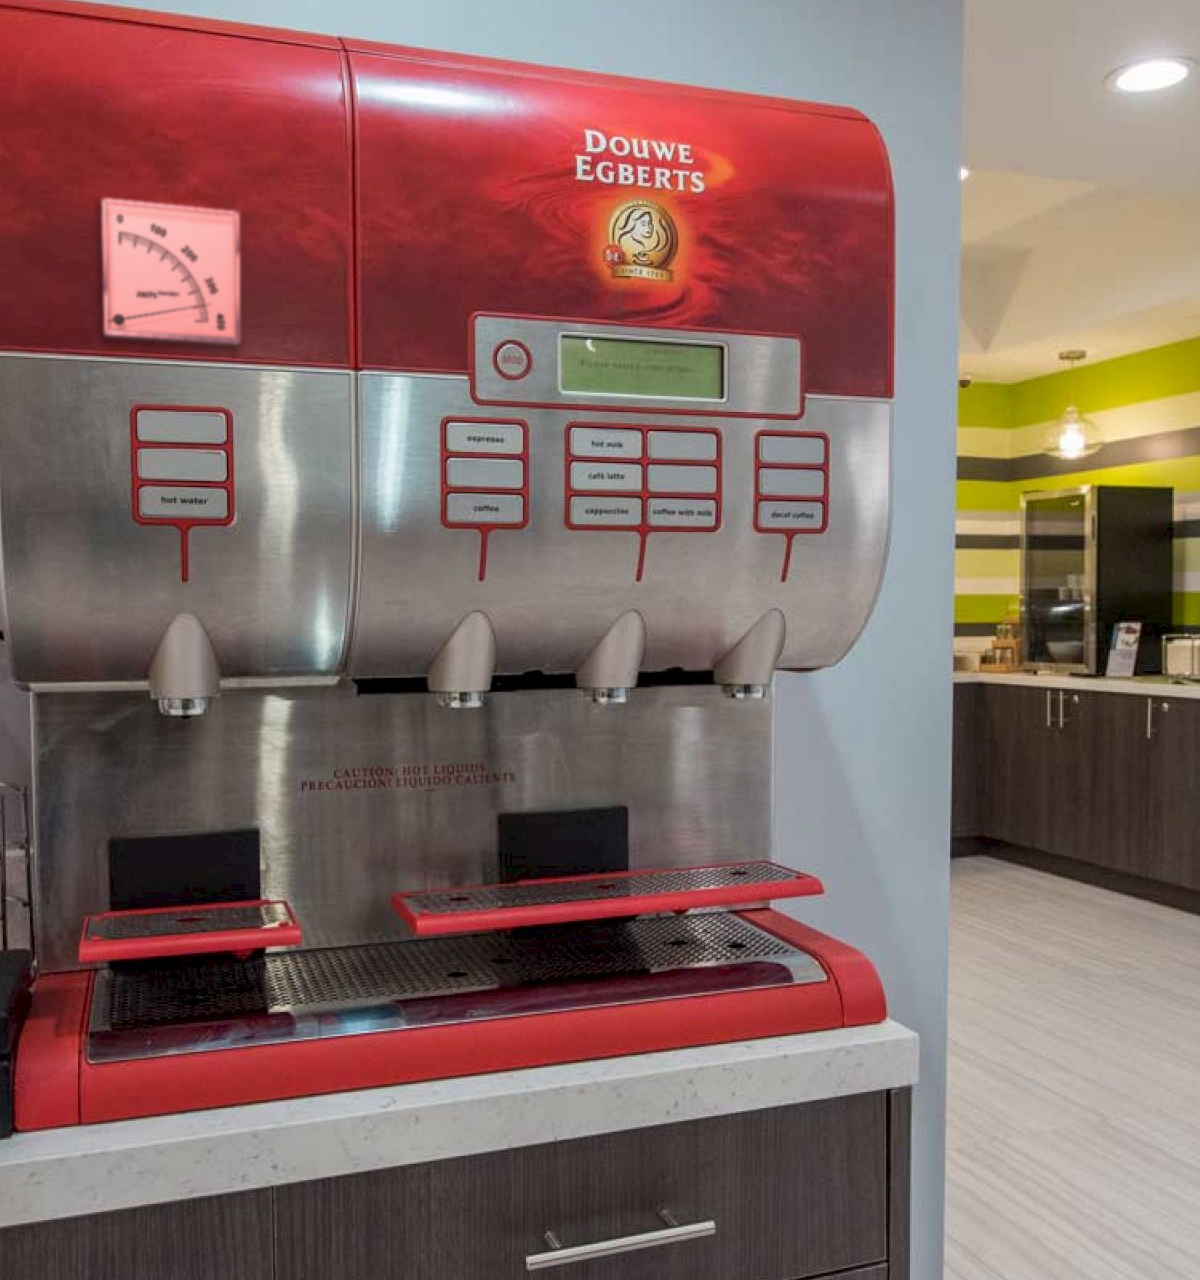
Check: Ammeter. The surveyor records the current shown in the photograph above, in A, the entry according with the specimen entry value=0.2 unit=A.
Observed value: value=350 unit=A
